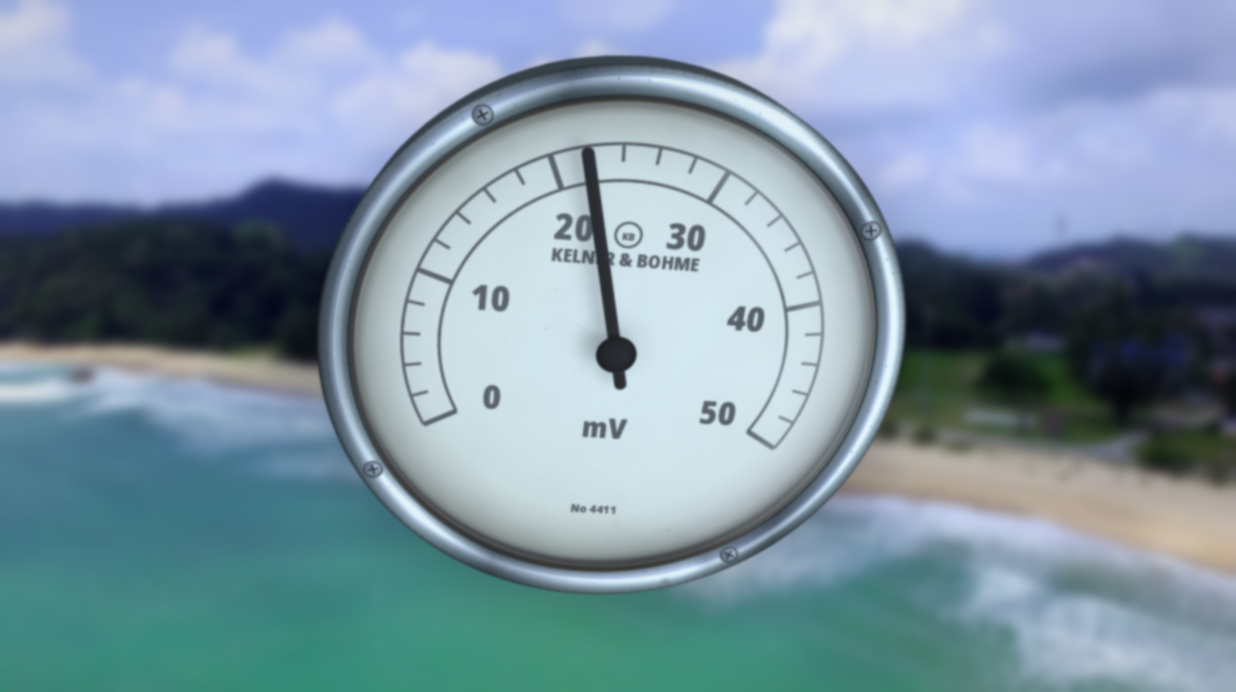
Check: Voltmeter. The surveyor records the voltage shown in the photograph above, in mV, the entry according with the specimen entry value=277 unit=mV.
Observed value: value=22 unit=mV
